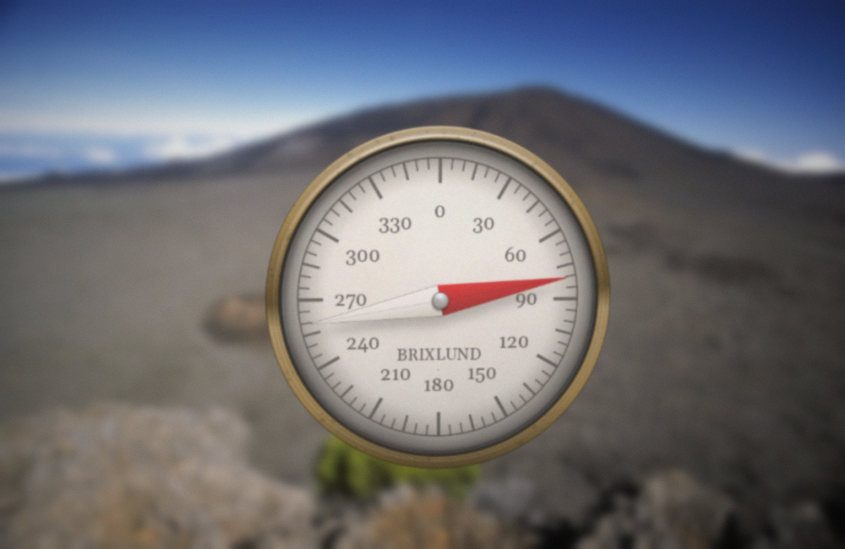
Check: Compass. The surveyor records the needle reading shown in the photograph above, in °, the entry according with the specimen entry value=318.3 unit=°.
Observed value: value=80 unit=°
